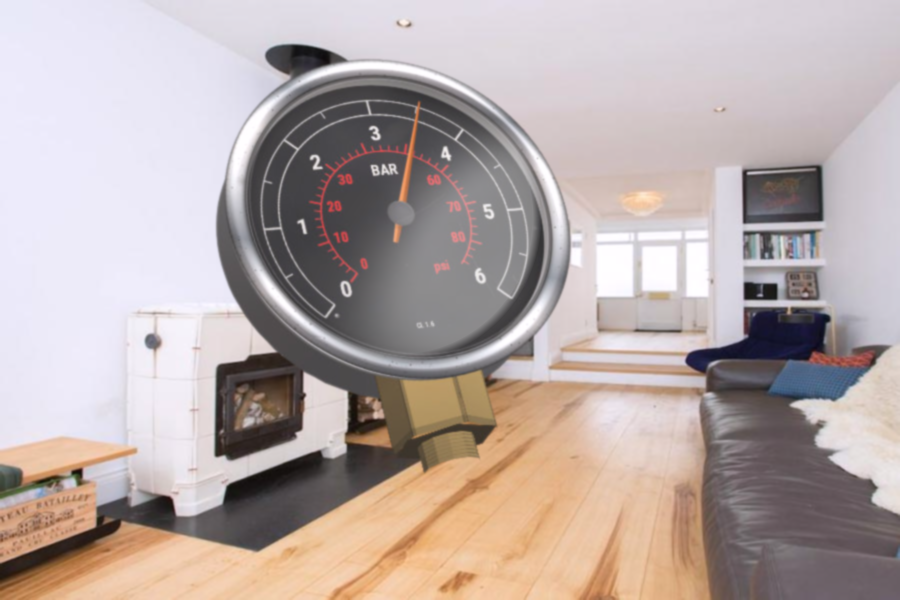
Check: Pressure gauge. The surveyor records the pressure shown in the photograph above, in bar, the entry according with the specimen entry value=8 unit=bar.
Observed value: value=3.5 unit=bar
